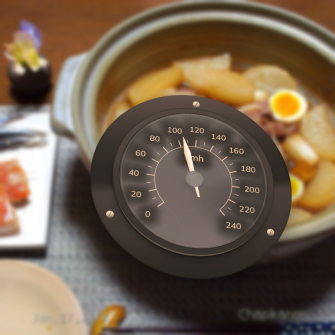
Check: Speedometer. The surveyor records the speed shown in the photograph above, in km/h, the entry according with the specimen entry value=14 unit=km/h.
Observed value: value=105 unit=km/h
